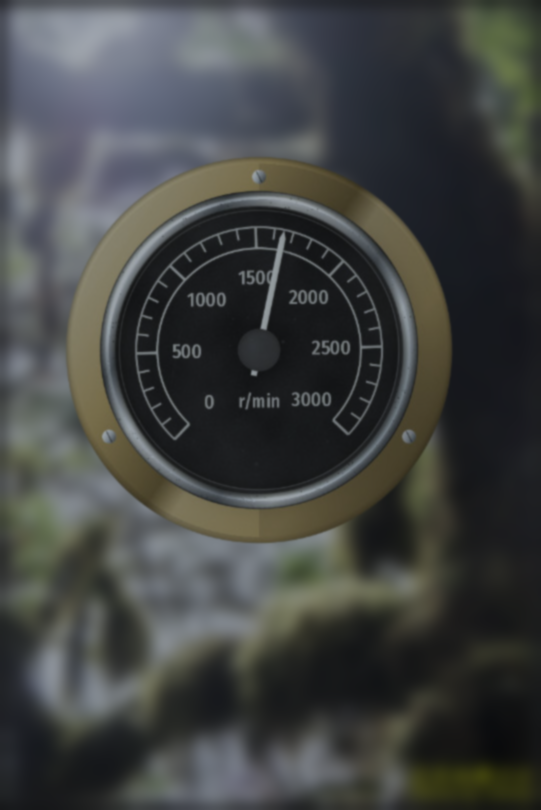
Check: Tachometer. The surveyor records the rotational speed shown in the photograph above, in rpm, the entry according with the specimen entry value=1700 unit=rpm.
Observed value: value=1650 unit=rpm
